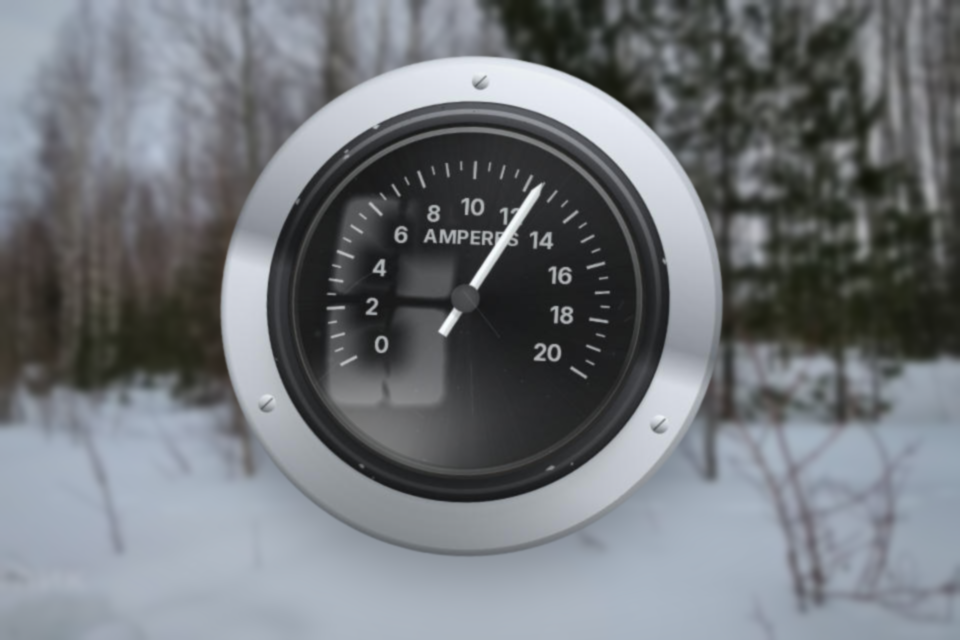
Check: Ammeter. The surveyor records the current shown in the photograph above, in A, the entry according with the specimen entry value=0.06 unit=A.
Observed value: value=12.5 unit=A
